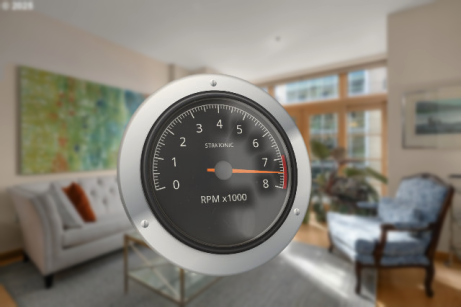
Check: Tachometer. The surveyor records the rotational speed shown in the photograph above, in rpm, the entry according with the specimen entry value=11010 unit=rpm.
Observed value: value=7500 unit=rpm
